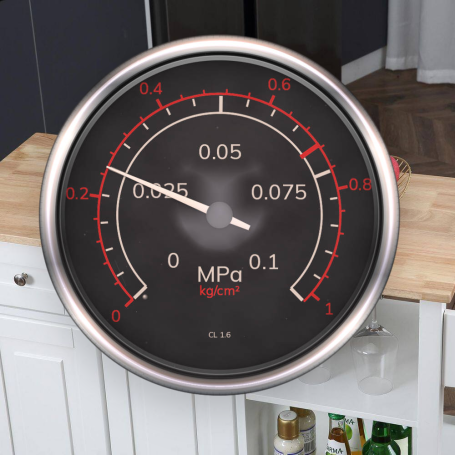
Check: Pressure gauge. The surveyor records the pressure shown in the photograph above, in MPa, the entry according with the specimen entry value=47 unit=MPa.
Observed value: value=0.025 unit=MPa
